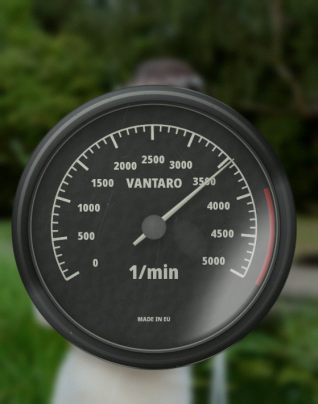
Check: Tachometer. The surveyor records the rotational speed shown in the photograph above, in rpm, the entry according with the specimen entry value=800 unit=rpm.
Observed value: value=3550 unit=rpm
